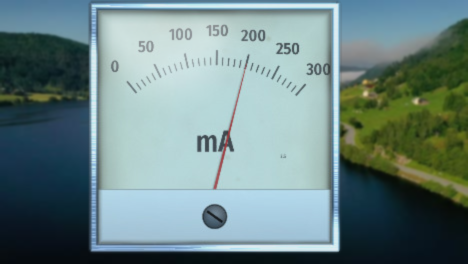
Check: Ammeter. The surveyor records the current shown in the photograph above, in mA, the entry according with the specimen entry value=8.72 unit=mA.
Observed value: value=200 unit=mA
